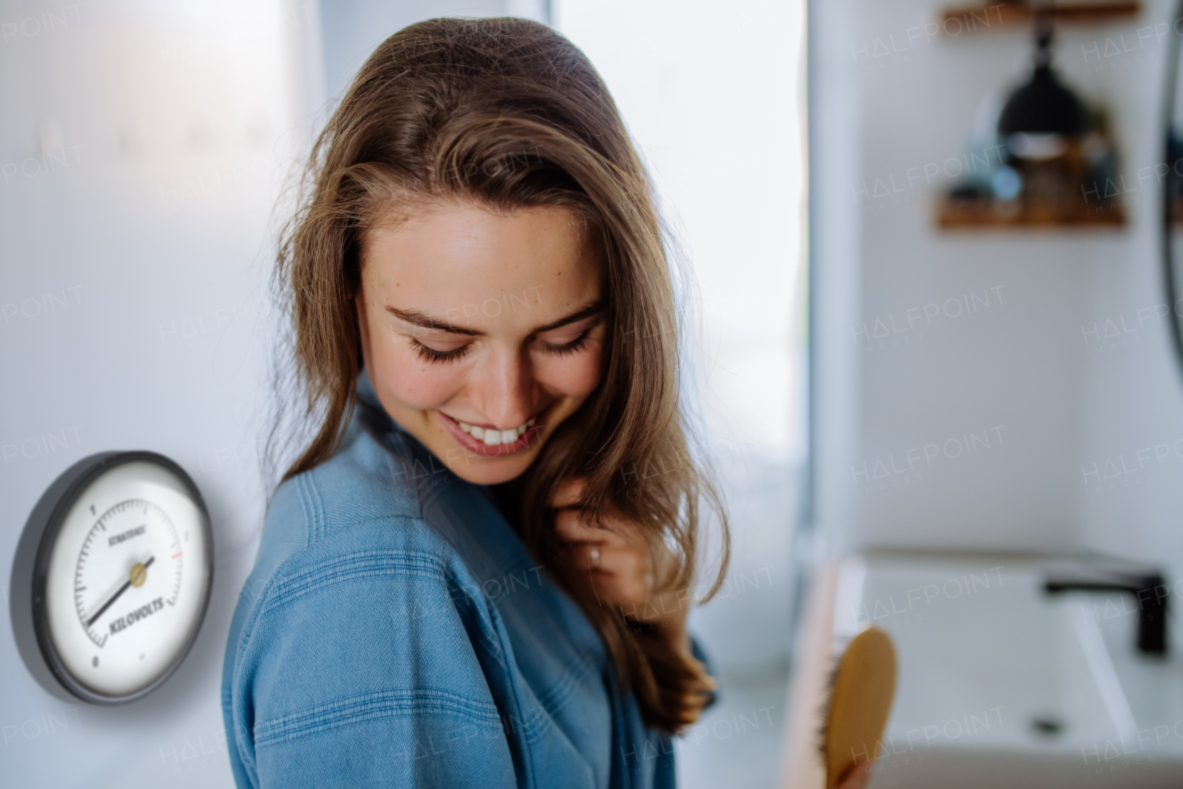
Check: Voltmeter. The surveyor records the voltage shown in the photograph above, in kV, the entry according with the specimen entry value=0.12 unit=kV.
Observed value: value=0.25 unit=kV
